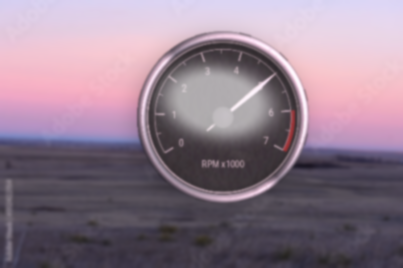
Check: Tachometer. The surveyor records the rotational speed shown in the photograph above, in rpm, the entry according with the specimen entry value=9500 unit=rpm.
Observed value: value=5000 unit=rpm
